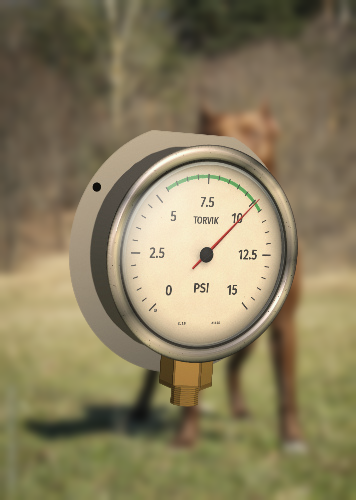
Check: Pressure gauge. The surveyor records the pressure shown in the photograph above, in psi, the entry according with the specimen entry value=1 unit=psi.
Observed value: value=10 unit=psi
